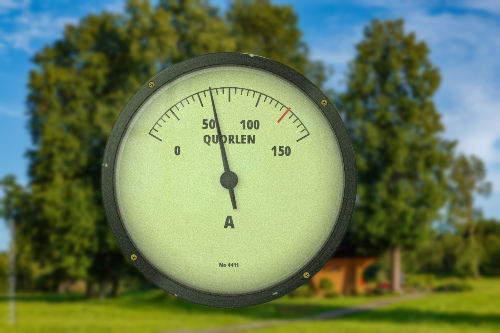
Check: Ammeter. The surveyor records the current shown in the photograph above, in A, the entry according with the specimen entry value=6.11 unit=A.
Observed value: value=60 unit=A
